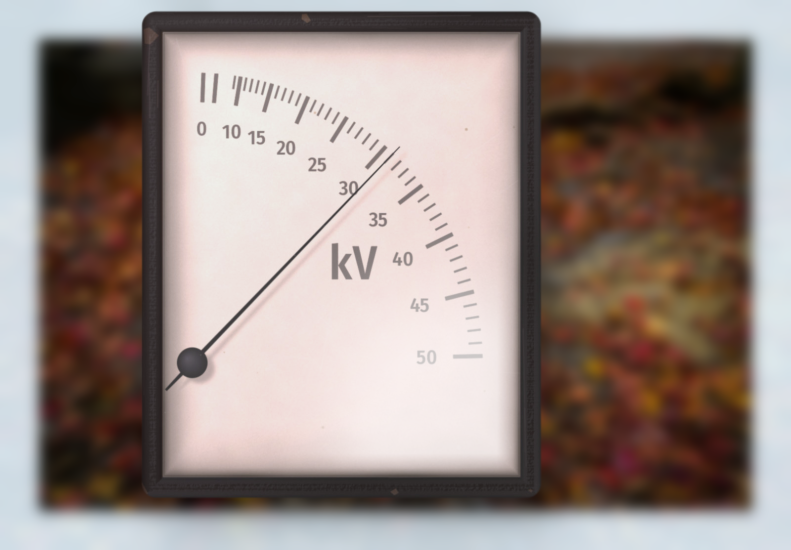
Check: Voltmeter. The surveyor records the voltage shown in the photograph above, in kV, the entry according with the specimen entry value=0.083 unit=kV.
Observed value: value=31 unit=kV
